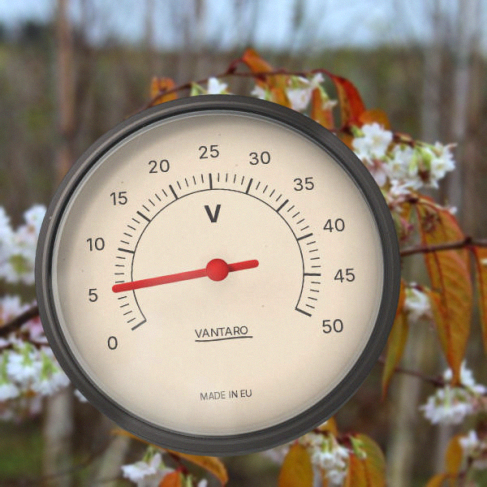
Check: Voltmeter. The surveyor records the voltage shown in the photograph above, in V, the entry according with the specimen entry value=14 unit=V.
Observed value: value=5 unit=V
